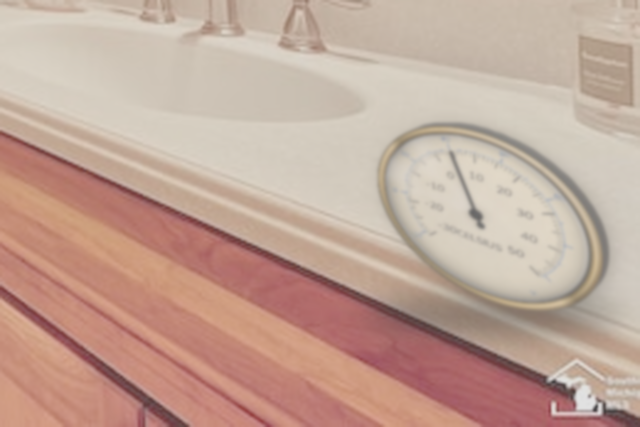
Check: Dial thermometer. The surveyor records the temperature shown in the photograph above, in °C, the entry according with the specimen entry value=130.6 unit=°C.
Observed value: value=5 unit=°C
